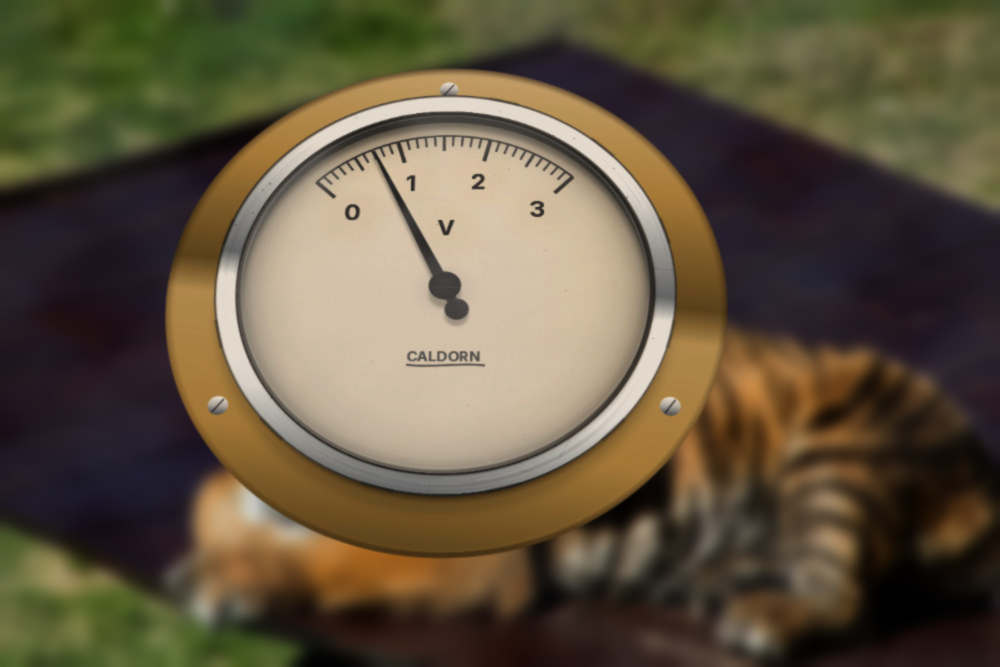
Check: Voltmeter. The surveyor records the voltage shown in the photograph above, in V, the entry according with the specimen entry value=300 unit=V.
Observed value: value=0.7 unit=V
